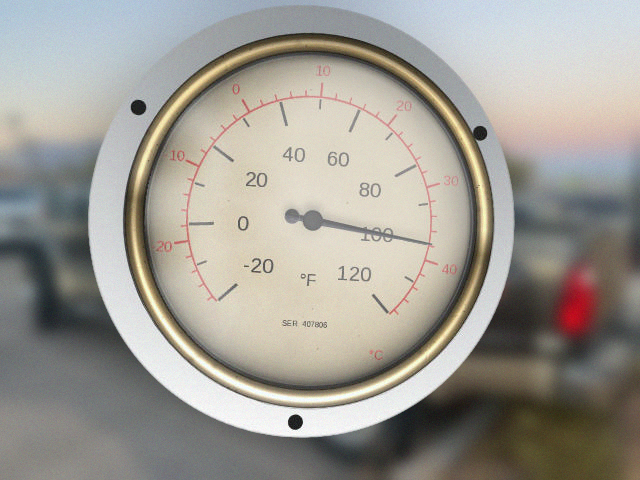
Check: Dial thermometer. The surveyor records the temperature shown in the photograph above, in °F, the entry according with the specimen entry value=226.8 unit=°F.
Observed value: value=100 unit=°F
